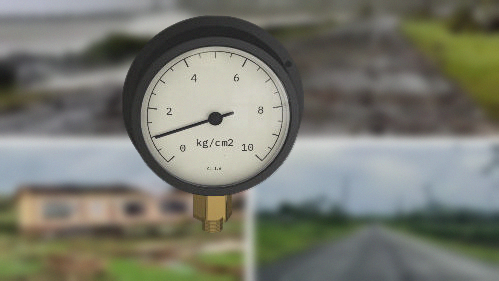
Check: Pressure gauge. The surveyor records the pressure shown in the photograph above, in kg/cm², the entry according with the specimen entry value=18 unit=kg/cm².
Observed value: value=1 unit=kg/cm²
